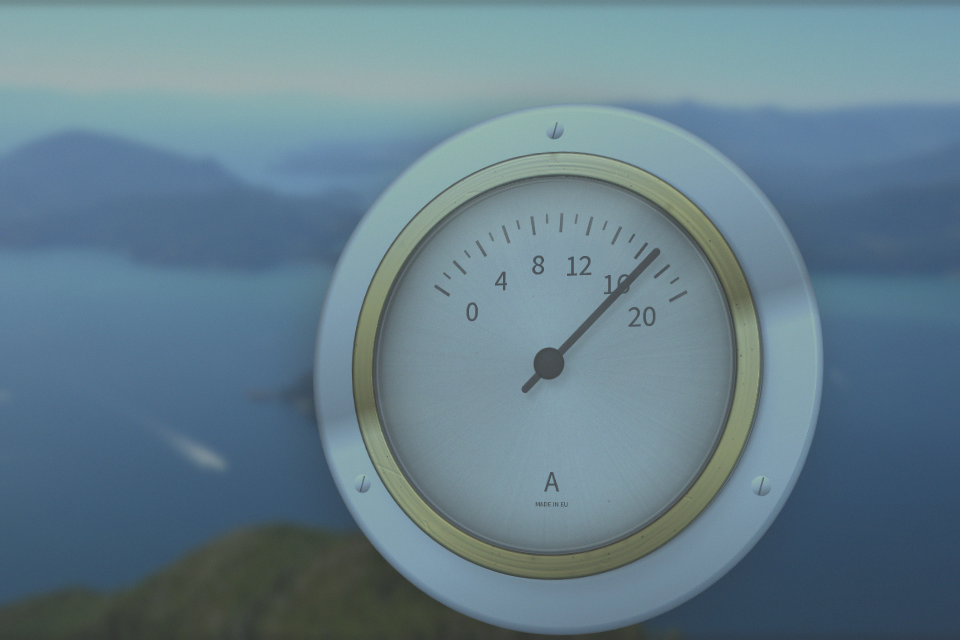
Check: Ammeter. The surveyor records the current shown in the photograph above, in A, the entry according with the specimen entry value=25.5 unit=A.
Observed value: value=17 unit=A
